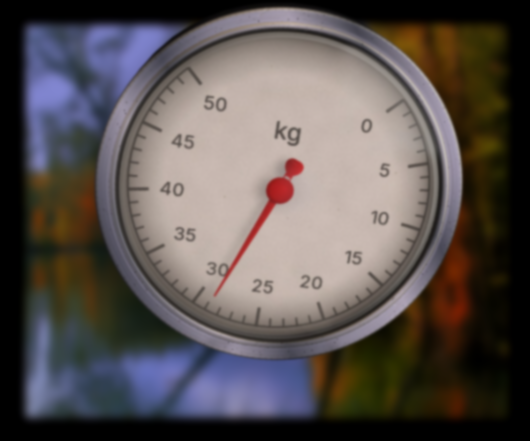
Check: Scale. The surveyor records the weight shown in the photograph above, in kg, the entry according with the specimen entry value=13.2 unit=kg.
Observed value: value=29 unit=kg
